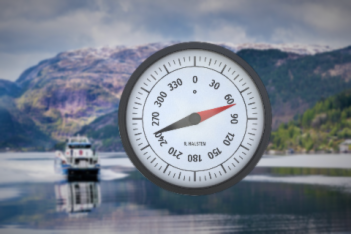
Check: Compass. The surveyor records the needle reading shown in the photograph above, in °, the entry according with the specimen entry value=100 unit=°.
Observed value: value=70 unit=°
